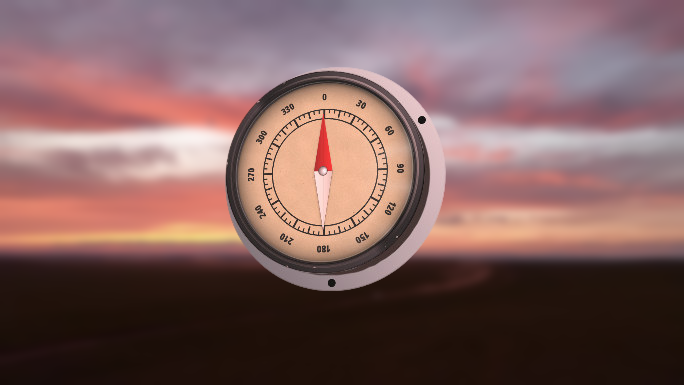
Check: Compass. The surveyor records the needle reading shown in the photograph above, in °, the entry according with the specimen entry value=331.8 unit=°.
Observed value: value=0 unit=°
